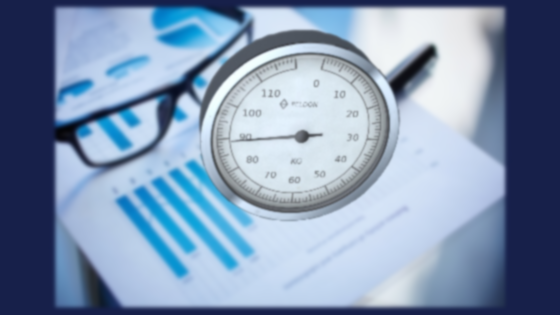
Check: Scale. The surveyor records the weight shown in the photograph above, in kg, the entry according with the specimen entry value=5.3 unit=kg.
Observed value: value=90 unit=kg
